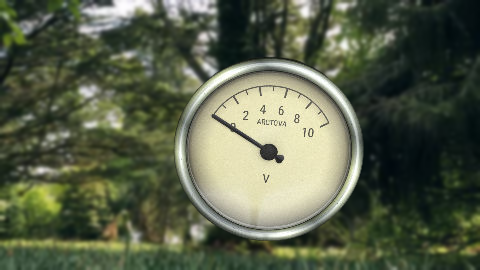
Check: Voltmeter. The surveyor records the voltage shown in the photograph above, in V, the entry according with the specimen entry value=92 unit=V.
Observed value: value=0 unit=V
